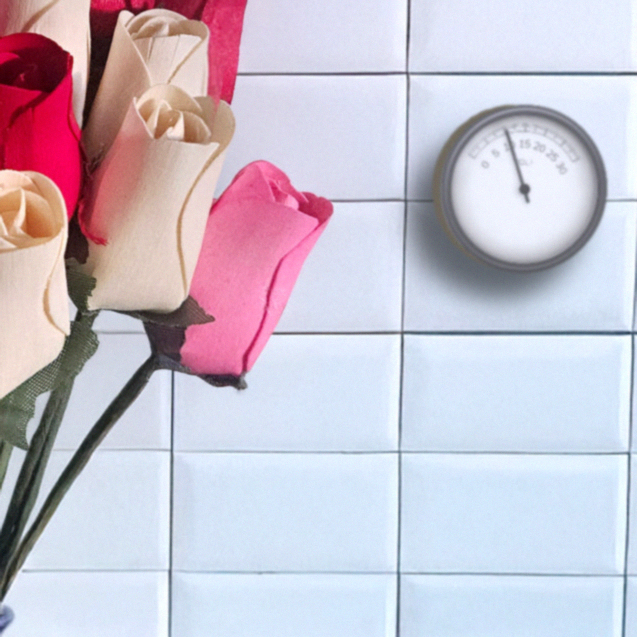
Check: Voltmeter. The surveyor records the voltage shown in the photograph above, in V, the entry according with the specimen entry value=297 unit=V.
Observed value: value=10 unit=V
